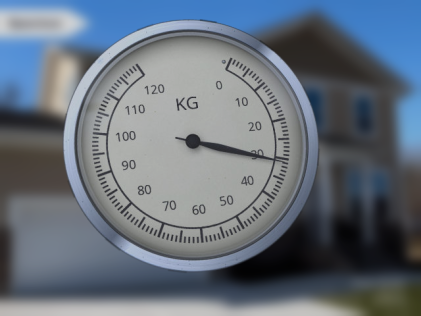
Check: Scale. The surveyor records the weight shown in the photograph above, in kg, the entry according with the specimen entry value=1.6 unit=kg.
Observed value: value=31 unit=kg
